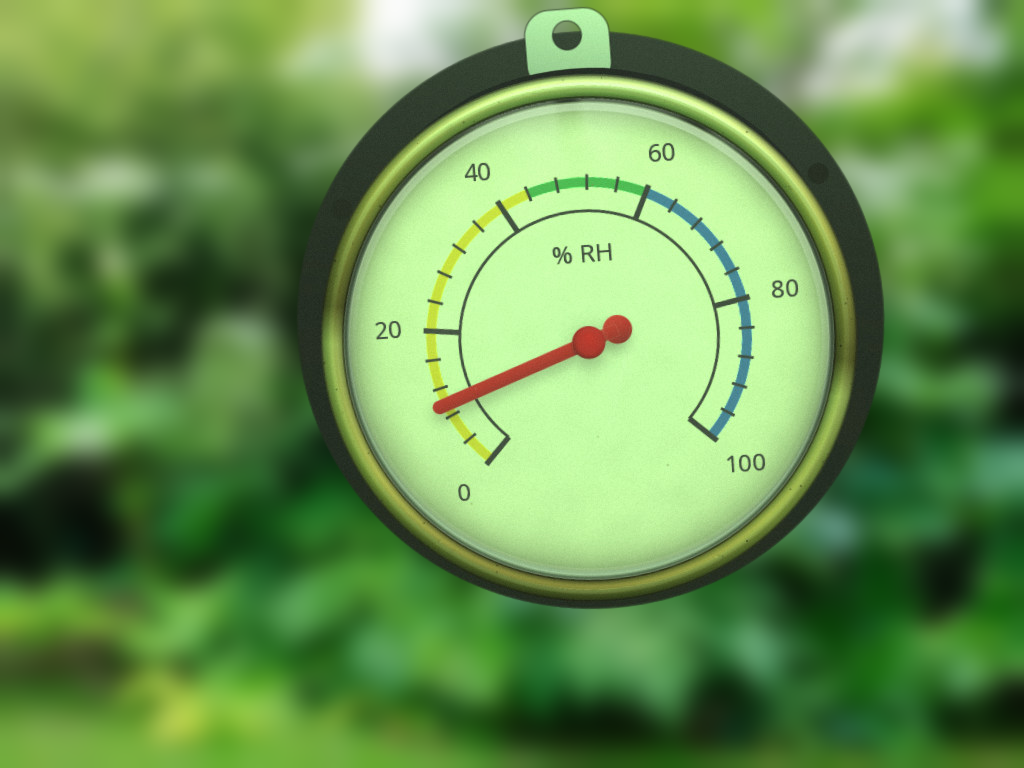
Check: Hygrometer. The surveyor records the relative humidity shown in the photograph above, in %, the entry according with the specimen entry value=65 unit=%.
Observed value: value=10 unit=%
